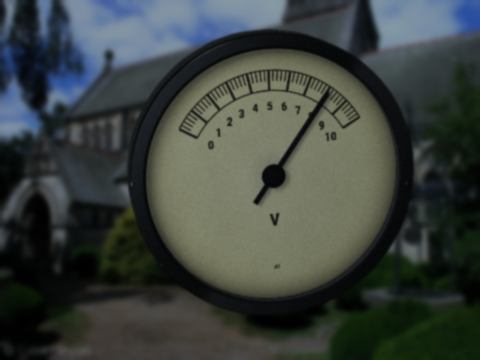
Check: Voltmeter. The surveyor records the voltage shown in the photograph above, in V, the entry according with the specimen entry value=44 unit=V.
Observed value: value=8 unit=V
